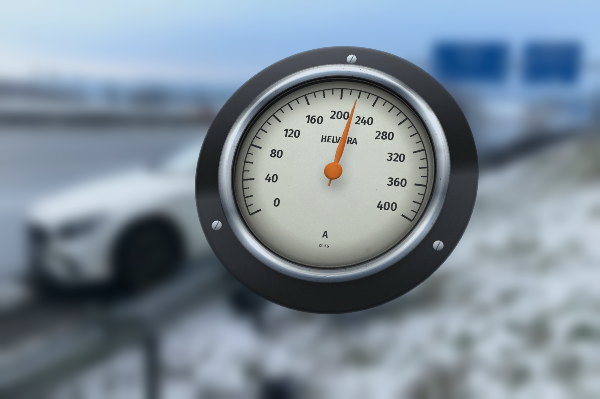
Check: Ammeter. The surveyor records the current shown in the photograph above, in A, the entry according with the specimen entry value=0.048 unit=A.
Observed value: value=220 unit=A
